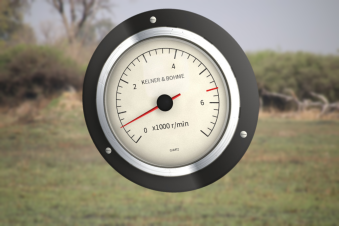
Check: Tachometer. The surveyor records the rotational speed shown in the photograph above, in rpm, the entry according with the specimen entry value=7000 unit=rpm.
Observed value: value=600 unit=rpm
